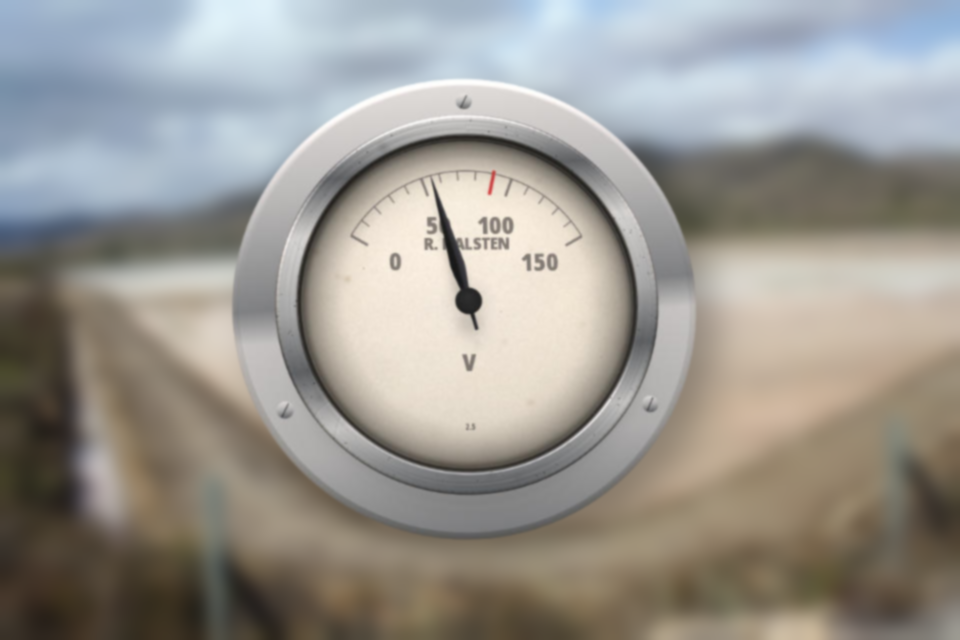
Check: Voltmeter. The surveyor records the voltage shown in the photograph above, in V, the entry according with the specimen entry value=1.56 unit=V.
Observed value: value=55 unit=V
